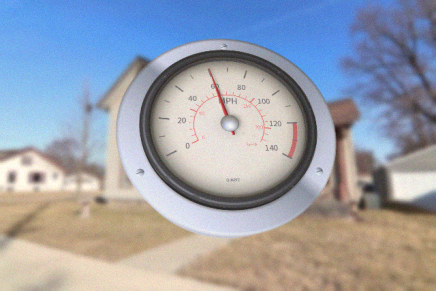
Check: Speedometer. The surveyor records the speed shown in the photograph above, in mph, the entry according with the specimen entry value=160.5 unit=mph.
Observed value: value=60 unit=mph
